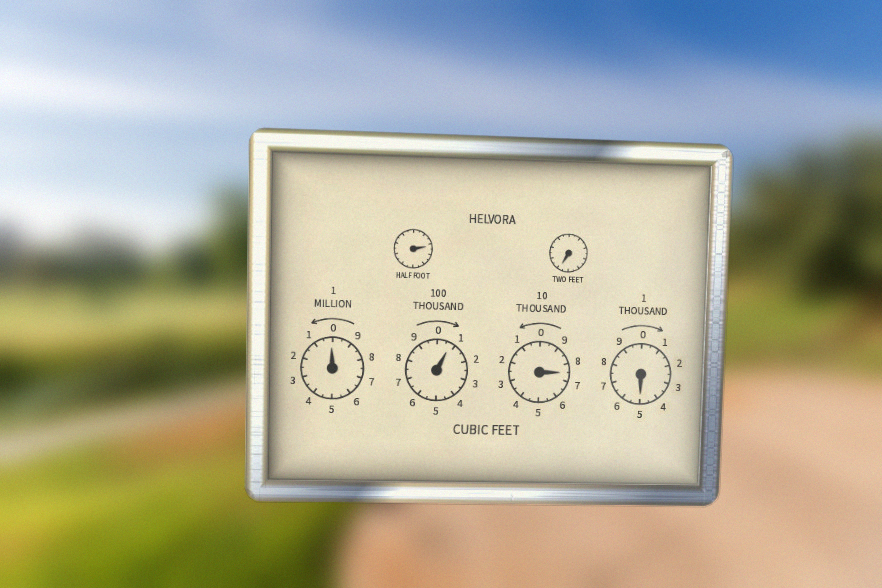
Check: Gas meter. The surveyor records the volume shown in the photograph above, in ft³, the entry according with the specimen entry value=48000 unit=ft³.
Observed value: value=7500 unit=ft³
